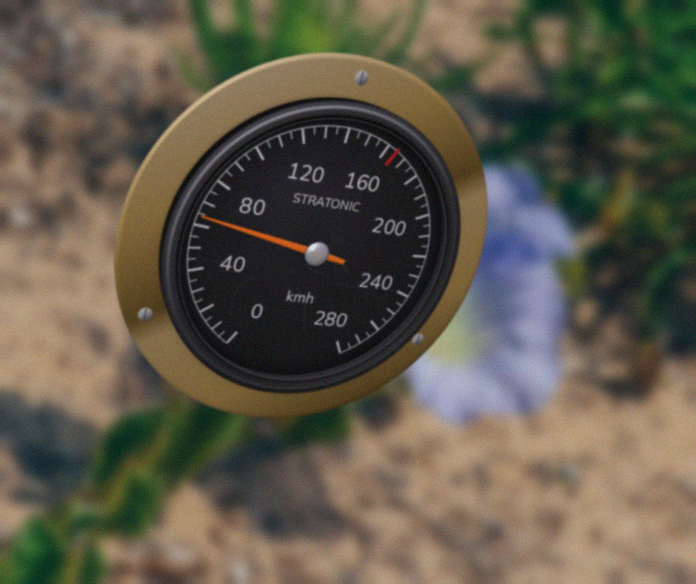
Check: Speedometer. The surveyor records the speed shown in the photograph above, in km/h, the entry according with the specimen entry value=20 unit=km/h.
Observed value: value=65 unit=km/h
